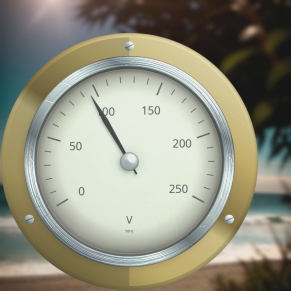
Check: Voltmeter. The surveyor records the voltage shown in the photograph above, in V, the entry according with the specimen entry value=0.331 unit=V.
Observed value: value=95 unit=V
